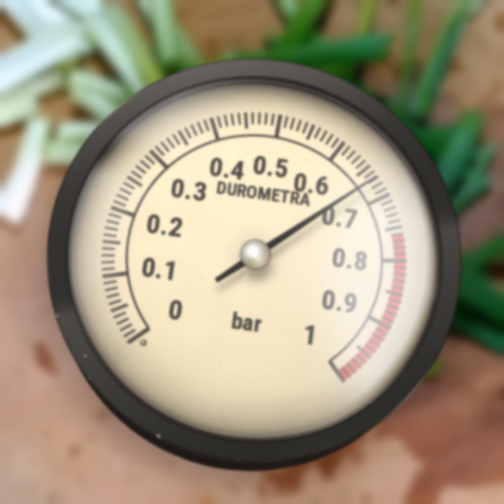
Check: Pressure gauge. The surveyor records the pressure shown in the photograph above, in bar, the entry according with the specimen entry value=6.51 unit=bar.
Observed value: value=0.67 unit=bar
